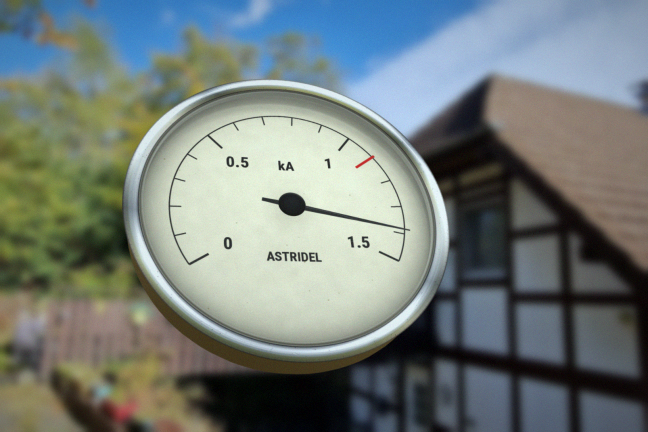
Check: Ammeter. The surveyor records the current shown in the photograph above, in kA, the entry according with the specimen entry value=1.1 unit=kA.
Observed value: value=1.4 unit=kA
